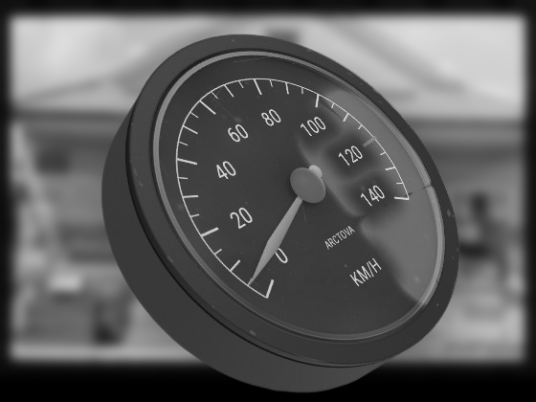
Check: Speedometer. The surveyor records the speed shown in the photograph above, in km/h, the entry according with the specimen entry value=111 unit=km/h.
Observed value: value=5 unit=km/h
